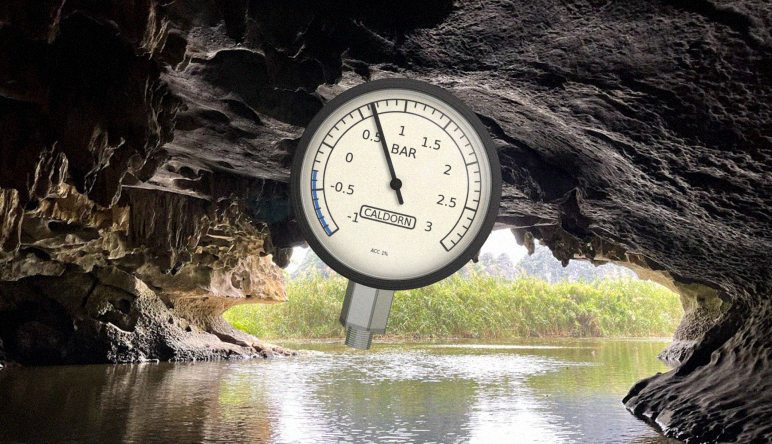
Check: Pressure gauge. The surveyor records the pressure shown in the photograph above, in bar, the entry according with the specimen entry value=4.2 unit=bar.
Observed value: value=0.65 unit=bar
